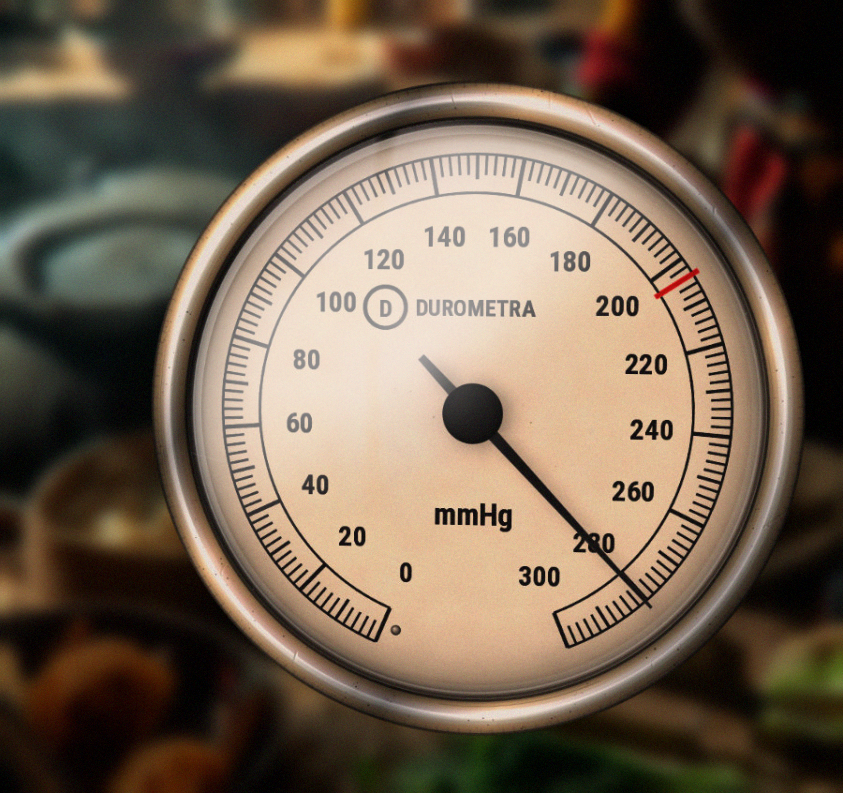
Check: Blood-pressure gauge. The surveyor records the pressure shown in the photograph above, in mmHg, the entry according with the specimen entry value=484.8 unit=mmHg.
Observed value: value=280 unit=mmHg
